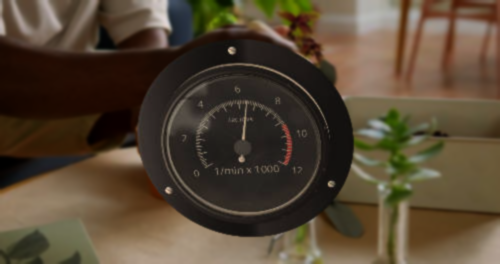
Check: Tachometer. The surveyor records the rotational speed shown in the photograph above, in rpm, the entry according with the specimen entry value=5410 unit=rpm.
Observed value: value=6500 unit=rpm
